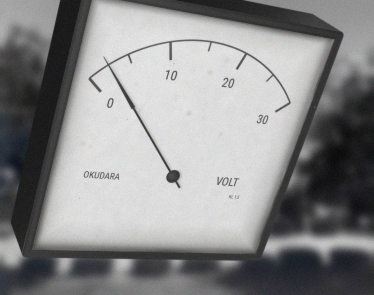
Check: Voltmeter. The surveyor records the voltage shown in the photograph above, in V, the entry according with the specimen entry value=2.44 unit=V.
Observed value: value=2.5 unit=V
